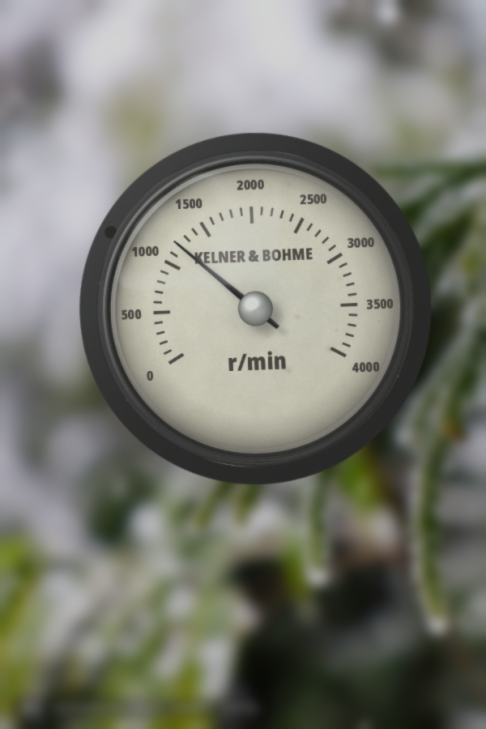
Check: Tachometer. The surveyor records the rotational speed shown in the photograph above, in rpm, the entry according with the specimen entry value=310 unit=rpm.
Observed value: value=1200 unit=rpm
